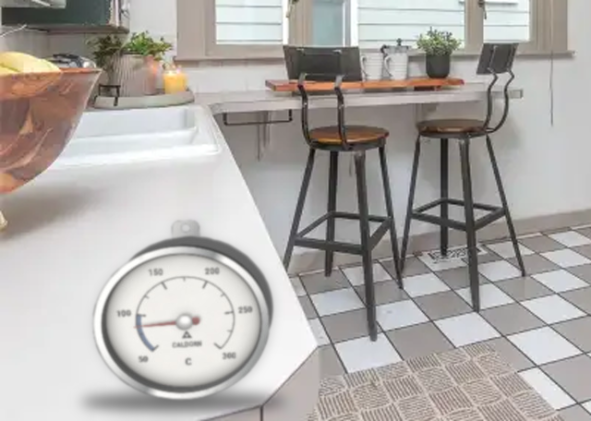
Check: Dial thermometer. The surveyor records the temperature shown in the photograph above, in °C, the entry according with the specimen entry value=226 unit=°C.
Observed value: value=87.5 unit=°C
